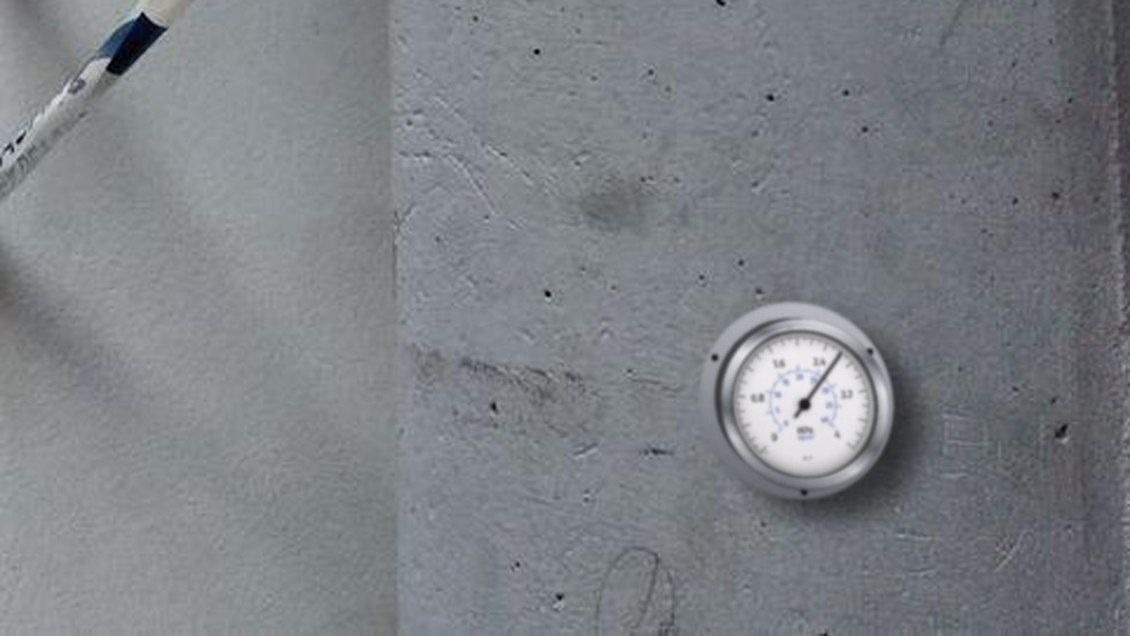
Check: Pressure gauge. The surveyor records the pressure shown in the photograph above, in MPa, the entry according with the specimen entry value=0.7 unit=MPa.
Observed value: value=2.6 unit=MPa
